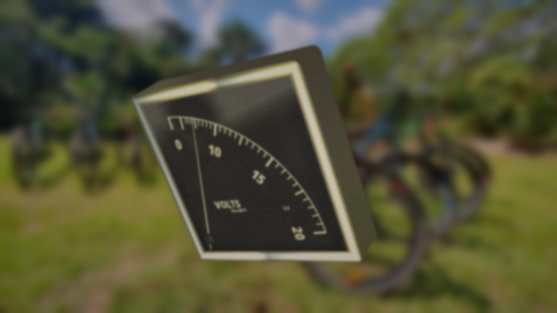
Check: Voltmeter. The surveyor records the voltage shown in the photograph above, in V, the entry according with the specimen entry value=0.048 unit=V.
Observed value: value=7.5 unit=V
